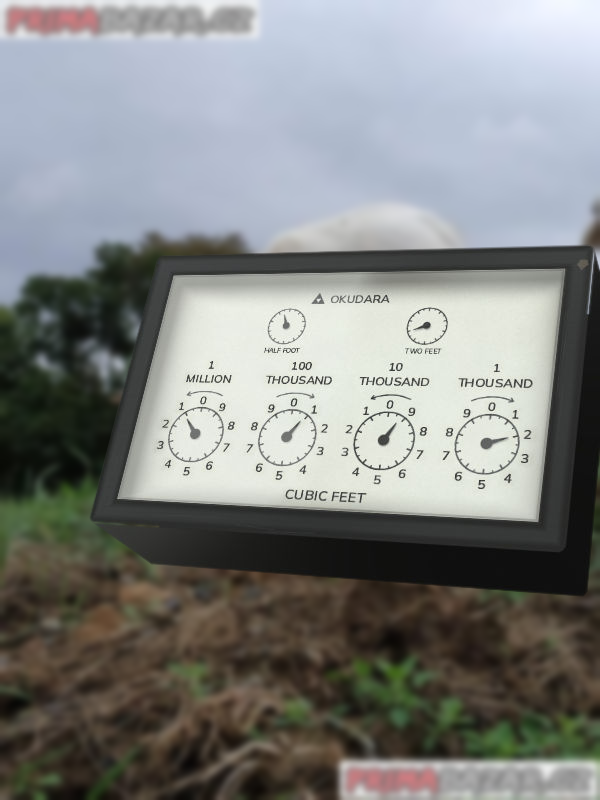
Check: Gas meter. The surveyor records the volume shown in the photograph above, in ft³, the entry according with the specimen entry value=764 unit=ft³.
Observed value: value=109200 unit=ft³
